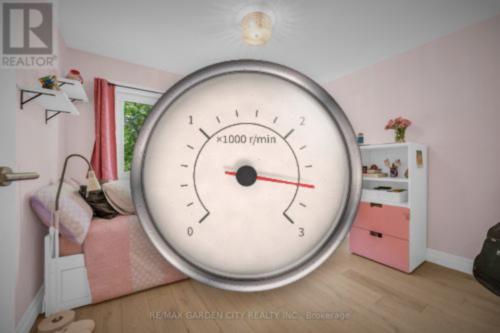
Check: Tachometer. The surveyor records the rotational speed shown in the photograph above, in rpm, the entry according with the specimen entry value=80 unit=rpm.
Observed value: value=2600 unit=rpm
